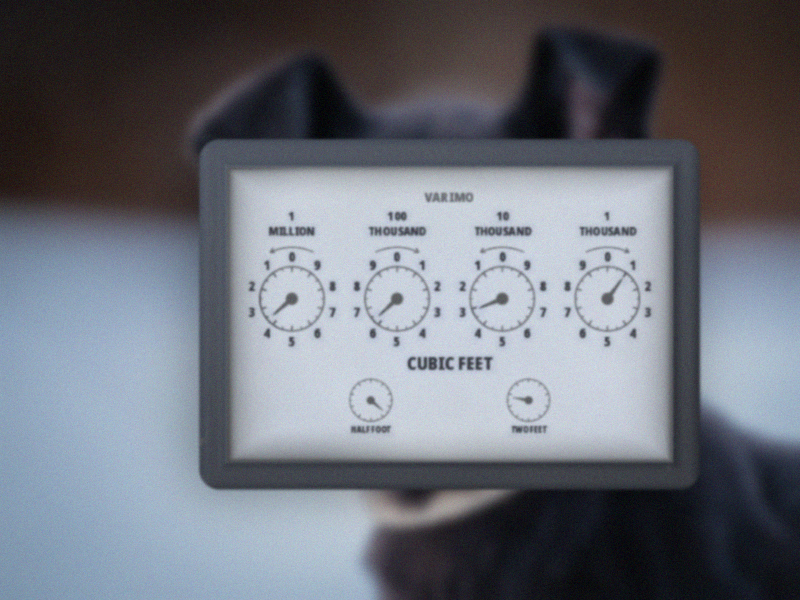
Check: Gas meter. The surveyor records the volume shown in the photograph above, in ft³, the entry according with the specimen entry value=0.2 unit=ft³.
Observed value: value=363100 unit=ft³
